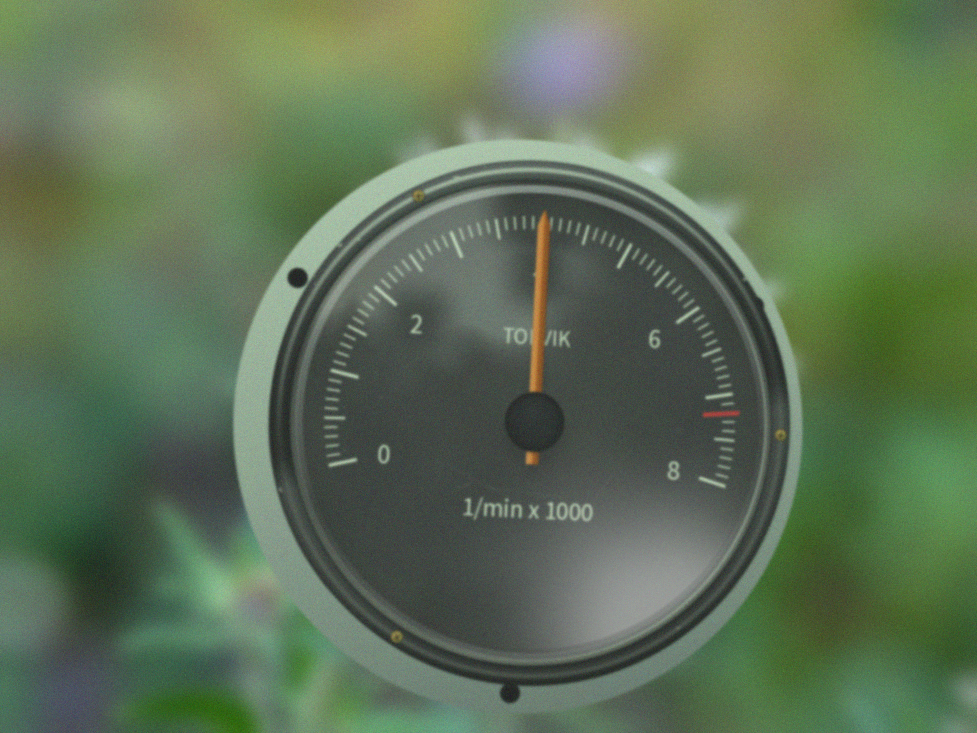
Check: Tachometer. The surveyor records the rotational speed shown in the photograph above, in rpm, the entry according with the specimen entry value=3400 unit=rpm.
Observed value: value=4000 unit=rpm
